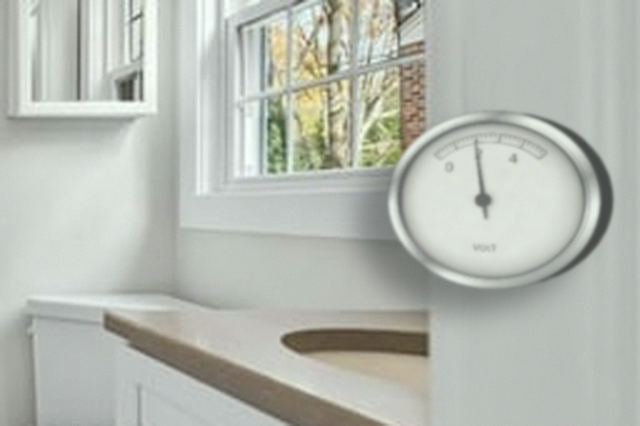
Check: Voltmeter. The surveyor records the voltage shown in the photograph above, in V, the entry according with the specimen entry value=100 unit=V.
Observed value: value=2 unit=V
